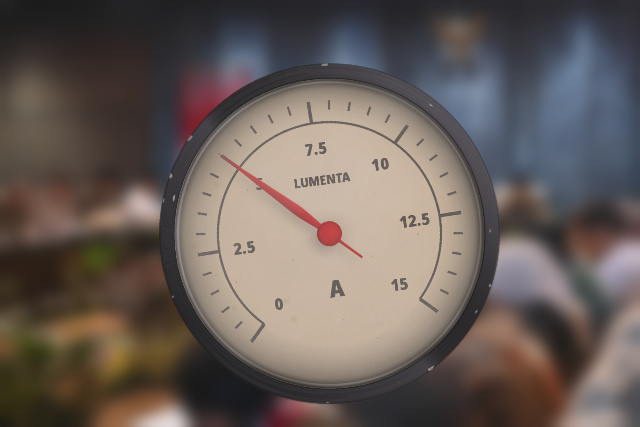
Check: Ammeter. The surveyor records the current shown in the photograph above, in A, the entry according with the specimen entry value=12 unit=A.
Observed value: value=5 unit=A
